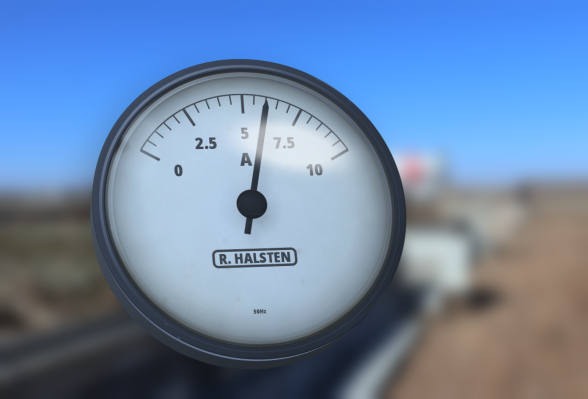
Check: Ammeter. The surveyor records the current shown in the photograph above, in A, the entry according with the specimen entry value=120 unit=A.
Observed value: value=6 unit=A
